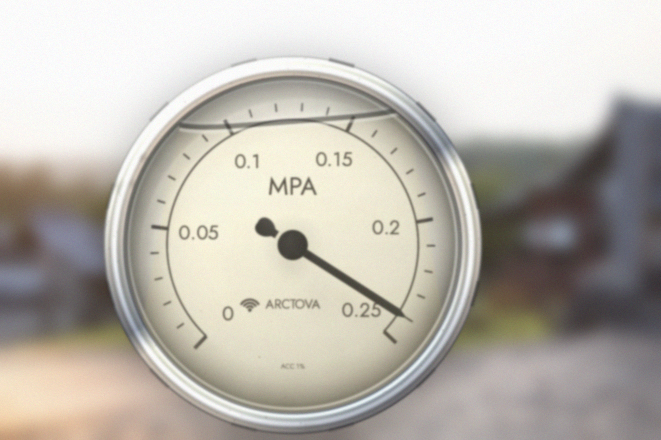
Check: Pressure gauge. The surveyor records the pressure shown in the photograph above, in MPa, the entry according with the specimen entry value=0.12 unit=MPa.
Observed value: value=0.24 unit=MPa
